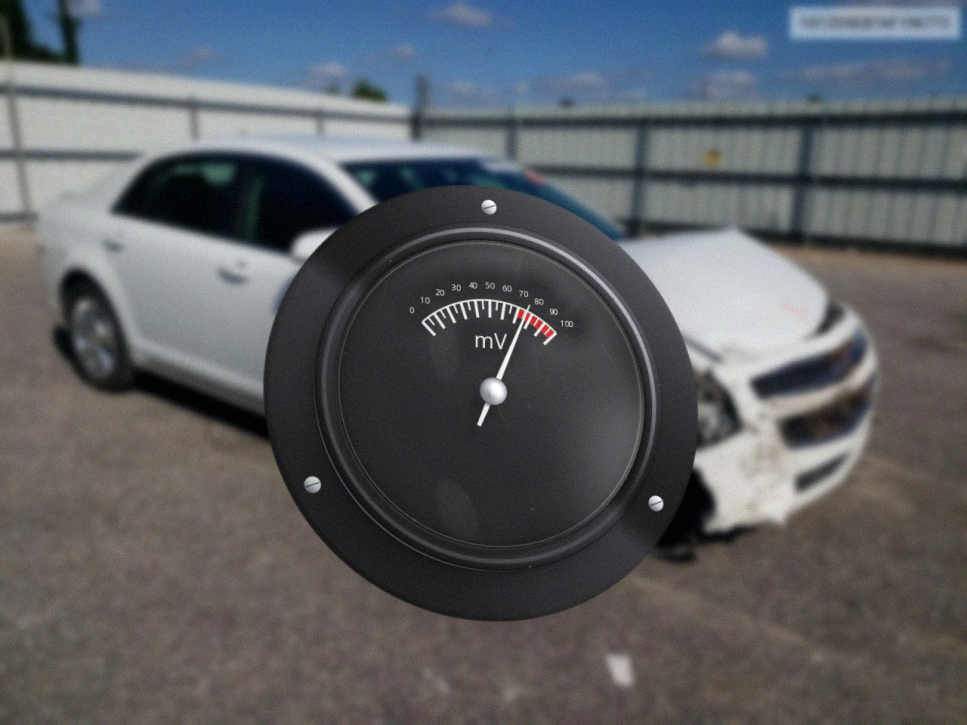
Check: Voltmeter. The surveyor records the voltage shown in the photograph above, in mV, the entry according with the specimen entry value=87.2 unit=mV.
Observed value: value=75 unit=mV
